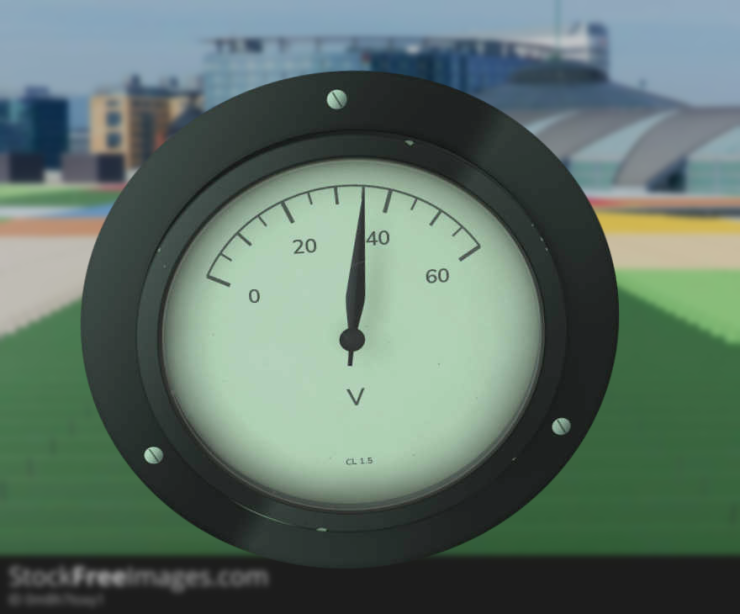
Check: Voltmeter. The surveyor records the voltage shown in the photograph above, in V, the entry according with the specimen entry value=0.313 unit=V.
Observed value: value=35 unit=V
